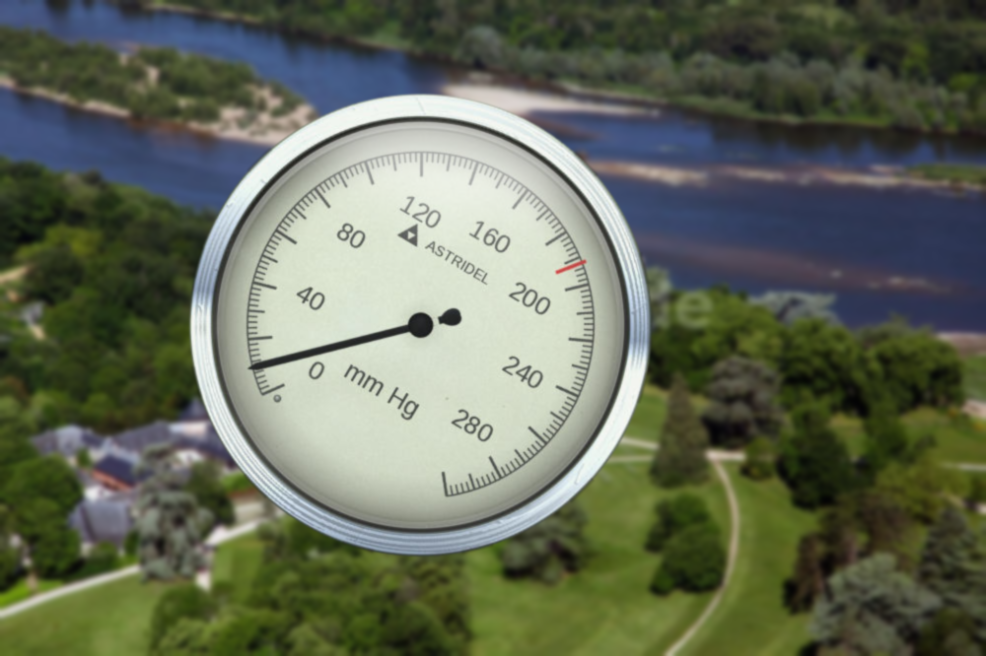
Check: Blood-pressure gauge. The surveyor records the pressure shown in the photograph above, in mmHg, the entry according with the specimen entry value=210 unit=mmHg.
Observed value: value=10 unit=mmHg
